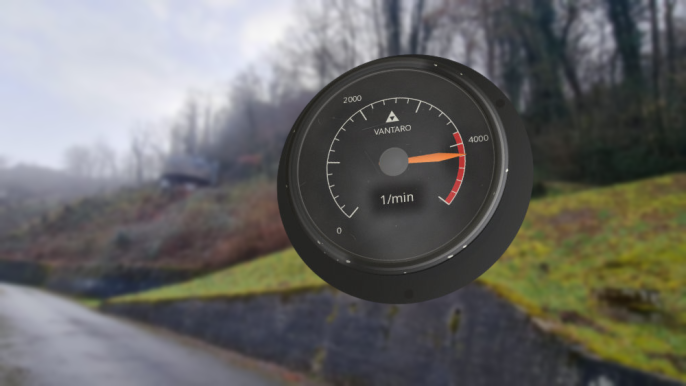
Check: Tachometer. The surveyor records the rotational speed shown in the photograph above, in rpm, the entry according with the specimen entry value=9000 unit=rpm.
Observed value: value=4200 unit=rpm
